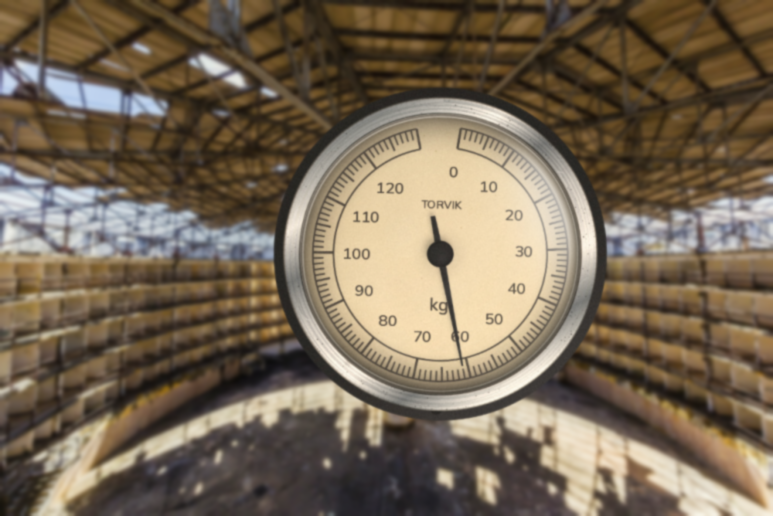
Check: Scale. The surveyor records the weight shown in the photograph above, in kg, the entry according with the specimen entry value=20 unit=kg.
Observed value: value=61 unit=kg
